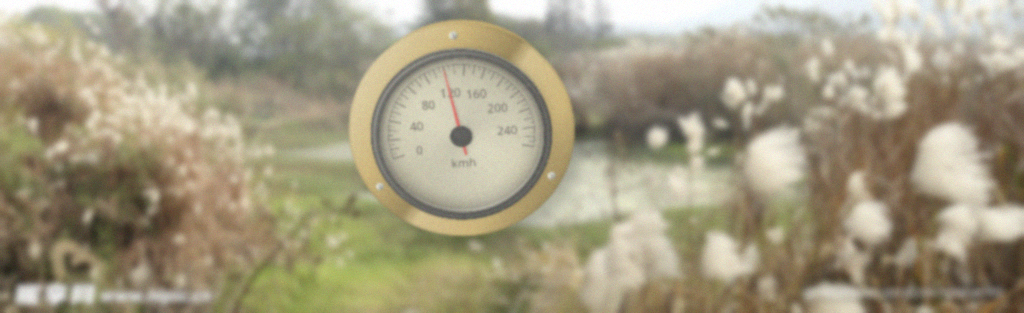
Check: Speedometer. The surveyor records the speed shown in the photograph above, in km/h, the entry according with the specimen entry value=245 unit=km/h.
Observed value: value=120 unit=km/h
